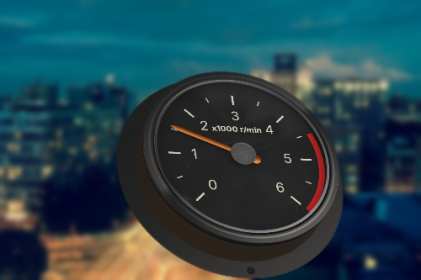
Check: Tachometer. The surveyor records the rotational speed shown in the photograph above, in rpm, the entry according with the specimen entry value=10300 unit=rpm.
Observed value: value=1500 unit=rpm
